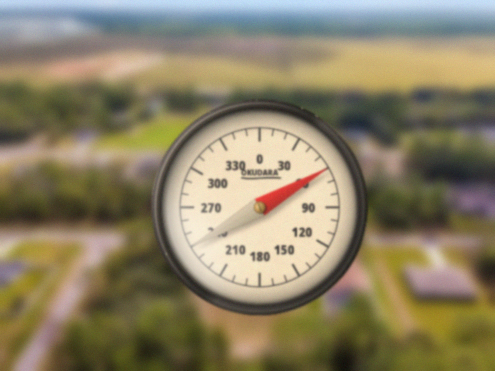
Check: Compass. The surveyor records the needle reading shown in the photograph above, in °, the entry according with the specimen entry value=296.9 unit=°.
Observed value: value=60 unit=°
